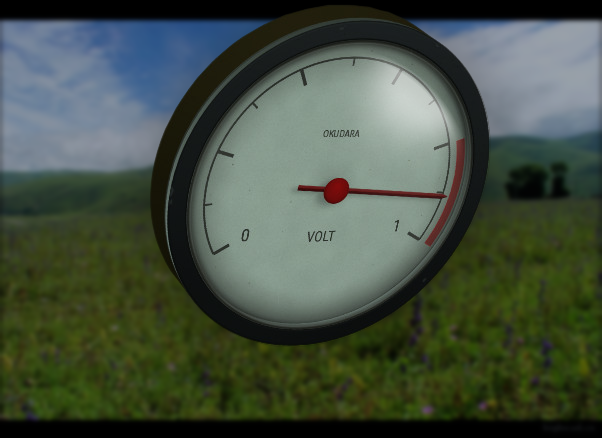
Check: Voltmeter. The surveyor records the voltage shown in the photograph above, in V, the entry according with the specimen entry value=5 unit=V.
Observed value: value=0.9 unit=V
